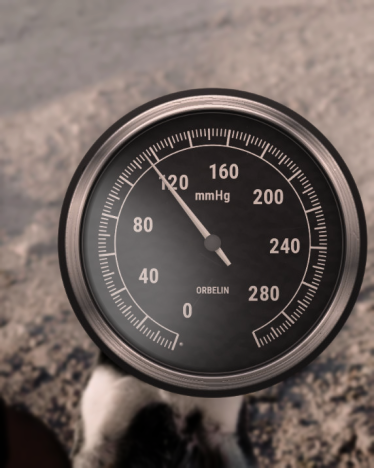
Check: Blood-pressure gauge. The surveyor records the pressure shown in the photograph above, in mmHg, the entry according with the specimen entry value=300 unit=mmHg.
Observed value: value=116 unit=mmHg
